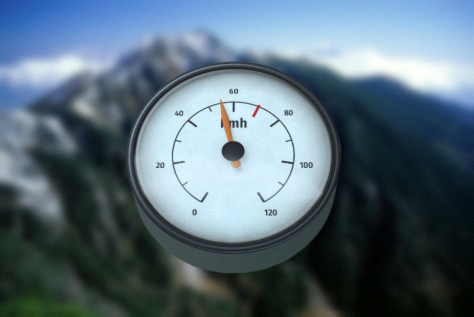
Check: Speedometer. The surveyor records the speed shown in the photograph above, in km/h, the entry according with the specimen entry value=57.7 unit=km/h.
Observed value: value=55 unit=km/h
